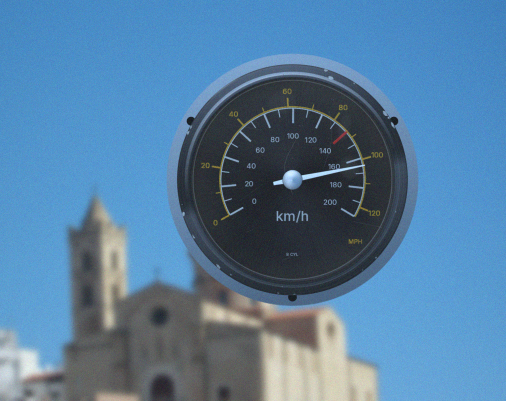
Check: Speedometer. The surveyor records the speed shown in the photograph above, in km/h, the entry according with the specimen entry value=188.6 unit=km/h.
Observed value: value=165 unit=km/h
